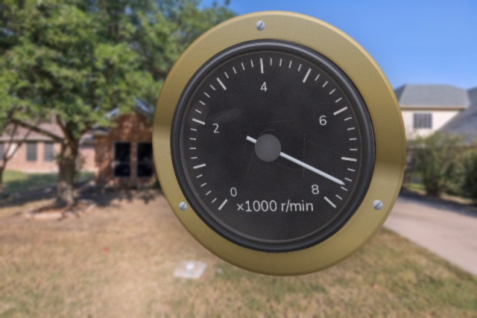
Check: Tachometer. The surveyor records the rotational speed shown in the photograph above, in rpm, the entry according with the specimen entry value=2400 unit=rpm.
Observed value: value=7500 unit=rpm
